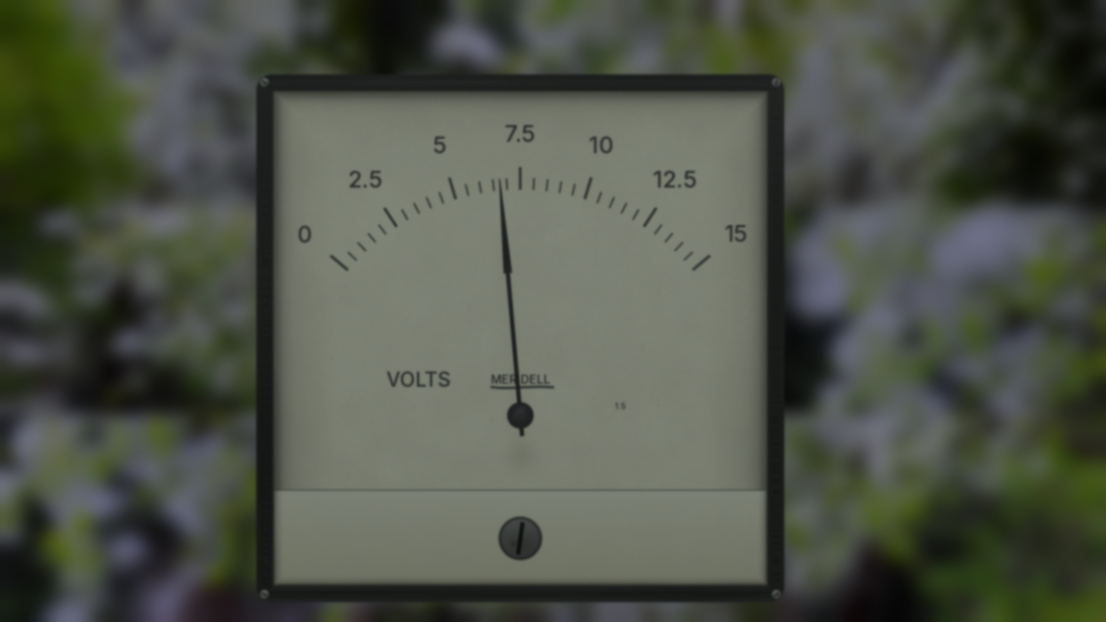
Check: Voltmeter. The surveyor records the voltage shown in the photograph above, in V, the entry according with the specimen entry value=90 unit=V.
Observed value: value=6.75 unit=V
